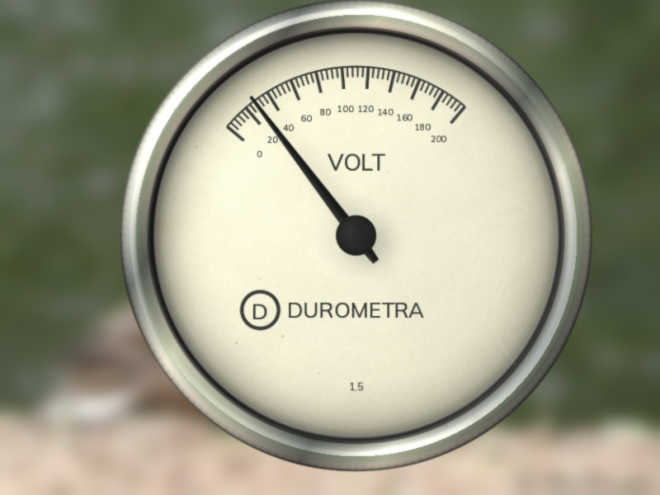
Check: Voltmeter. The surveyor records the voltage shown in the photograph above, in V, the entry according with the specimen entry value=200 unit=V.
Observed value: value=28 unit=V
